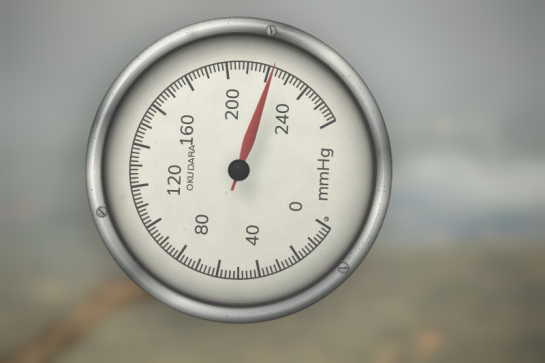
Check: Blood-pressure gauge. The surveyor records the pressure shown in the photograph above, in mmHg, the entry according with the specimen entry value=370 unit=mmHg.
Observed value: value=222 unit=mmHg
